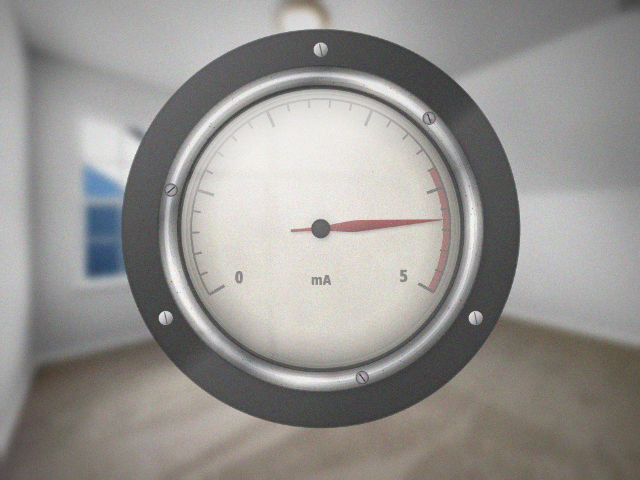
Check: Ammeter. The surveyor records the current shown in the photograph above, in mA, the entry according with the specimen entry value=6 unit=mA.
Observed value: value=4.3 unit=mA
